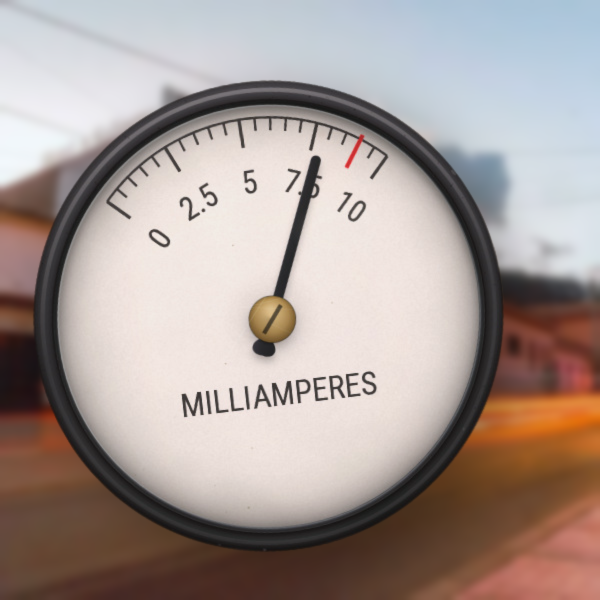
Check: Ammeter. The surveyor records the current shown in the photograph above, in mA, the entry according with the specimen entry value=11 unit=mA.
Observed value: value=7.75 unit=mA
